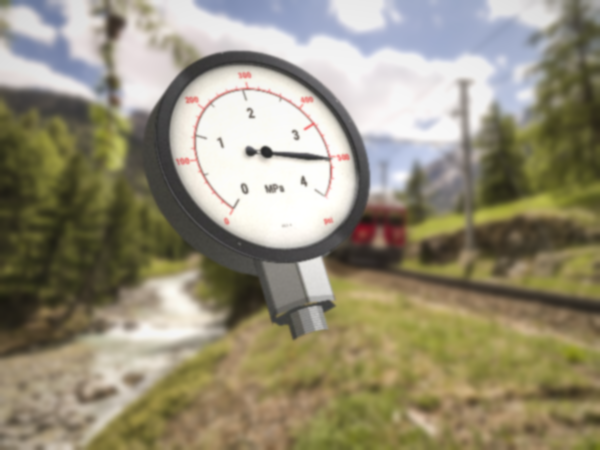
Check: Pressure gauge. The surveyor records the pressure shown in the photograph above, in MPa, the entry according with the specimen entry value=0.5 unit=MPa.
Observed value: value=3.5 unit=MPa
